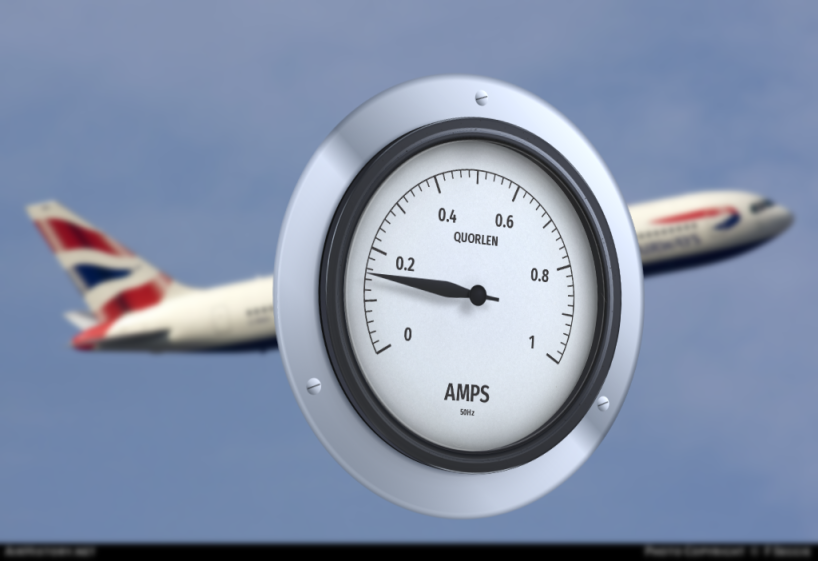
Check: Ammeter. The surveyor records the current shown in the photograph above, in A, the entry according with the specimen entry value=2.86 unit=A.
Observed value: value=0.15 unit=A
